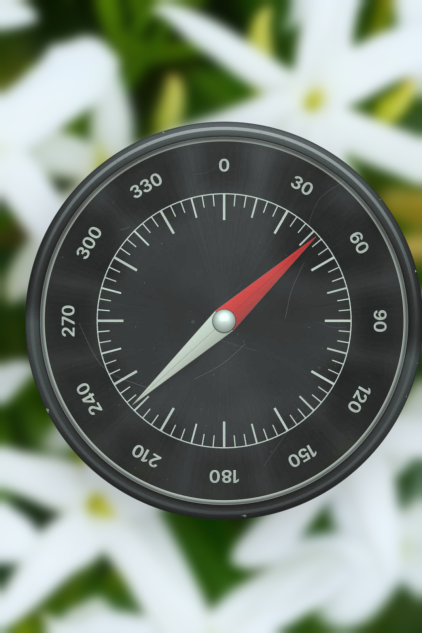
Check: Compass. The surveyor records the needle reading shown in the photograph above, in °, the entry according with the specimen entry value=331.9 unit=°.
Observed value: value=47.5 unit=°
